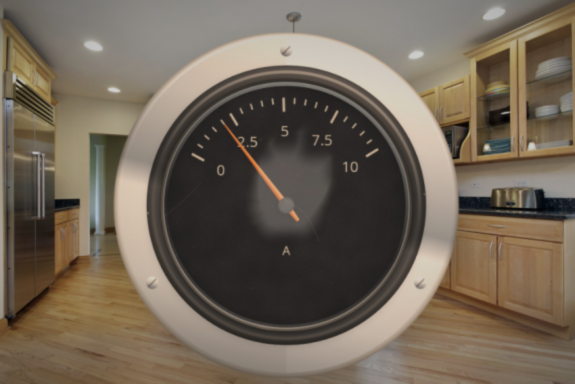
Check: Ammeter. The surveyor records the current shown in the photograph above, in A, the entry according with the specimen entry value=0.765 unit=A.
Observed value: value=2 unit=A
